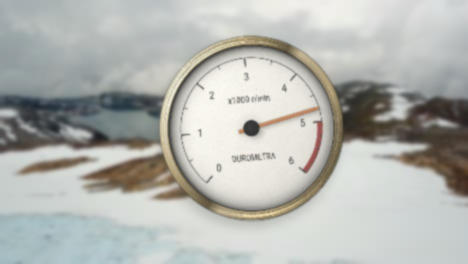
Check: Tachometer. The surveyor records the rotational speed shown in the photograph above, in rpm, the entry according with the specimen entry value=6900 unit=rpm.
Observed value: value=4750 unit=rpm
